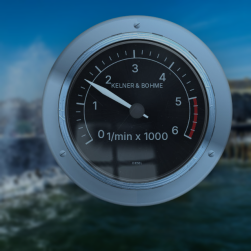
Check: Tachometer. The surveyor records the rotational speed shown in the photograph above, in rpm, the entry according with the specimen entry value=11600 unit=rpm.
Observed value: value=1600 unit=rpm
